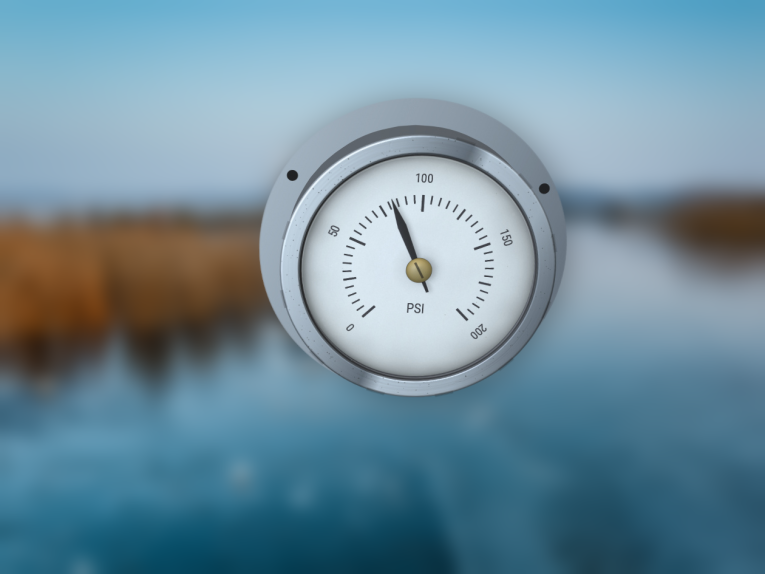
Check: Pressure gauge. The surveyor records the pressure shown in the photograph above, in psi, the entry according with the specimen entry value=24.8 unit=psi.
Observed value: value=82.5 unit=psi
